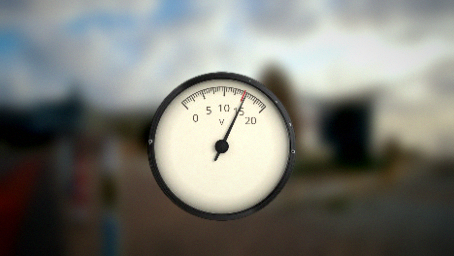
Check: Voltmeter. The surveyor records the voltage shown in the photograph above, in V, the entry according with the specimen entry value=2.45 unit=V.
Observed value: value=15 unit=V
